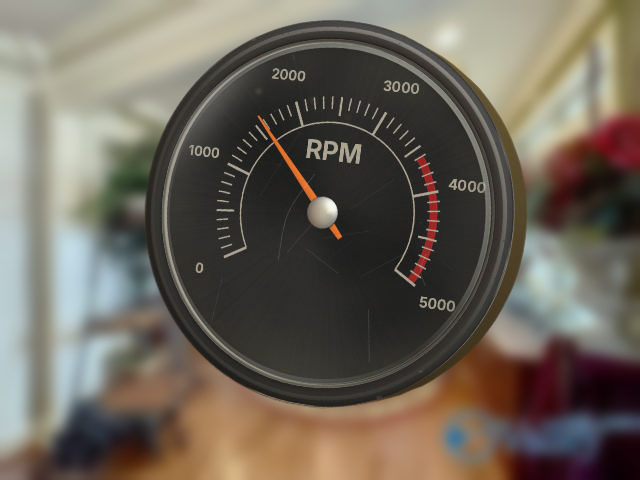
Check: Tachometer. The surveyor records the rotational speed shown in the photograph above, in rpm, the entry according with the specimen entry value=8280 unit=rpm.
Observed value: value=1600 unit=rpm
